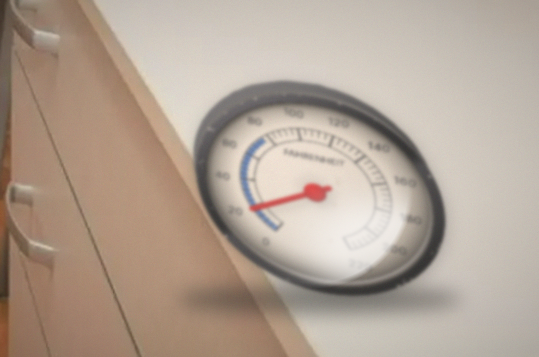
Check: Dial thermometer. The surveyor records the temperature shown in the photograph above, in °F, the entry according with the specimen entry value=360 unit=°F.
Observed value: value=20 unit=°F
